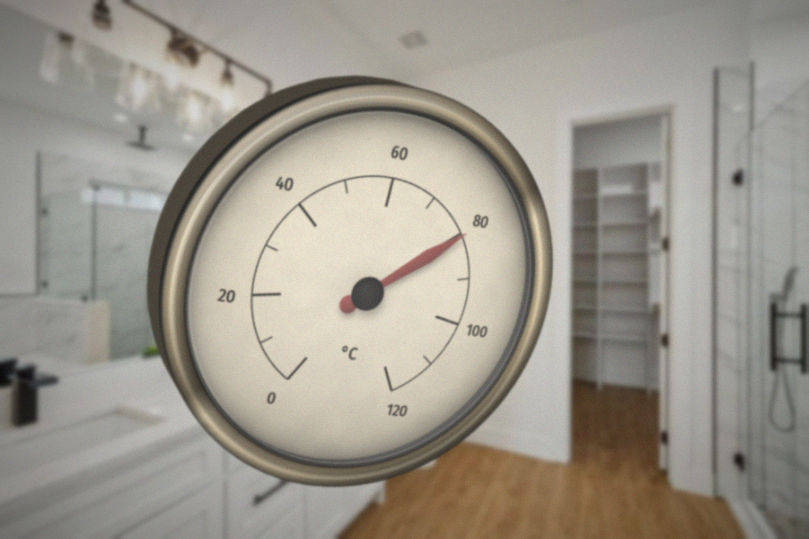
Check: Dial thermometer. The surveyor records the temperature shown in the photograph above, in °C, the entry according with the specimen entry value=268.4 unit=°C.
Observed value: value=80 unit=°C
